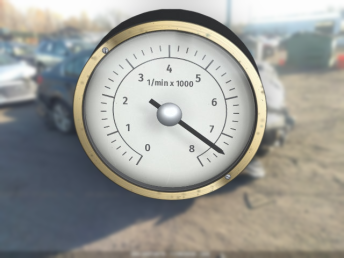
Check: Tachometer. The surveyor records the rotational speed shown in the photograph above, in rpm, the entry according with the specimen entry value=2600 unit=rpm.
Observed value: value=7400 unit=rpm
